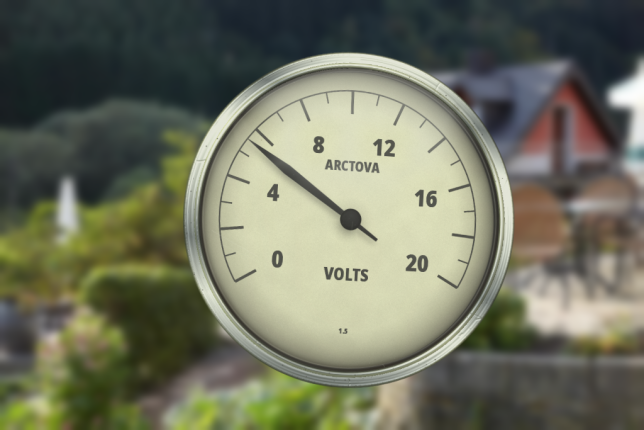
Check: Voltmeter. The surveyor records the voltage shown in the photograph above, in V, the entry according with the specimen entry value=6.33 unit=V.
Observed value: value=5.5 unit=V
